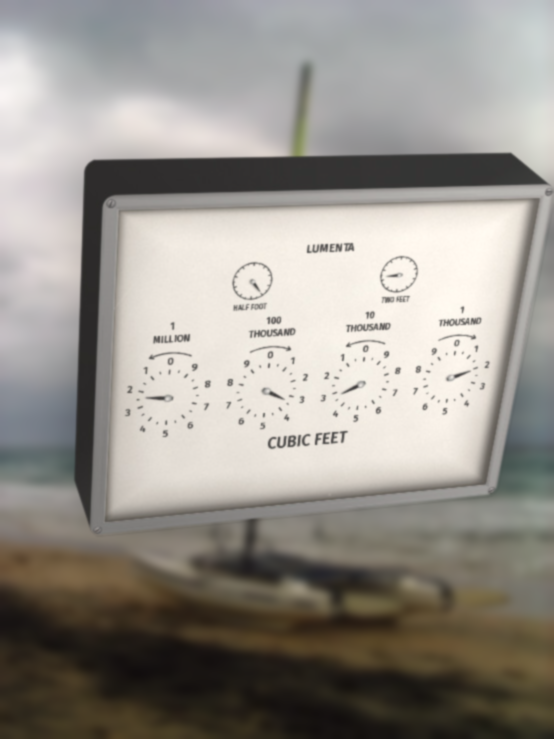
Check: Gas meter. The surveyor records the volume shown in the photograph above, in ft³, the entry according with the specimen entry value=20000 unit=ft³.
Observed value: value=233200 unit=ft³
